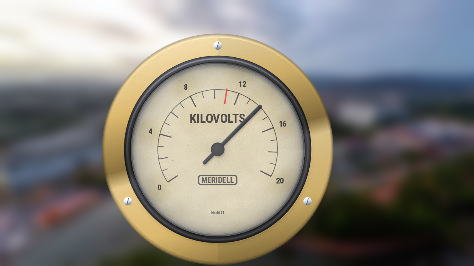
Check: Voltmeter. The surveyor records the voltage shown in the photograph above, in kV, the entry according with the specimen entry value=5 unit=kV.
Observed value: value=14 unit=kV
